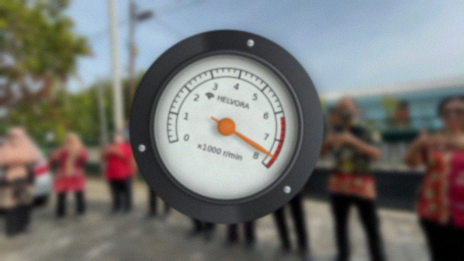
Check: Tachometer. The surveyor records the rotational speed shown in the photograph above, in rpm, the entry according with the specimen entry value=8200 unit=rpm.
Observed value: value=7600 unit=rpm
